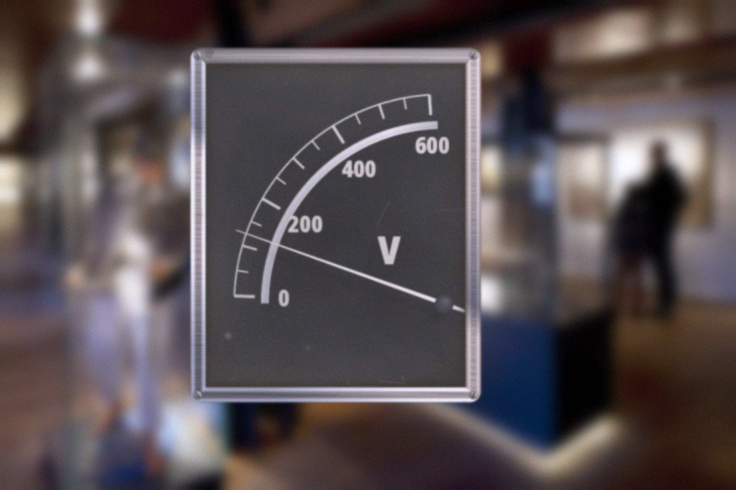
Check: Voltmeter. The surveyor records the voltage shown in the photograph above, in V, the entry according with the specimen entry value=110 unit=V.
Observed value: value=125 unit=V
